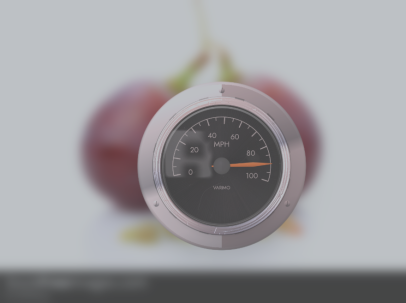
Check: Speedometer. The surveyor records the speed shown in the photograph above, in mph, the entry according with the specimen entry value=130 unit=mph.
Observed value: value=90 unit=mph
